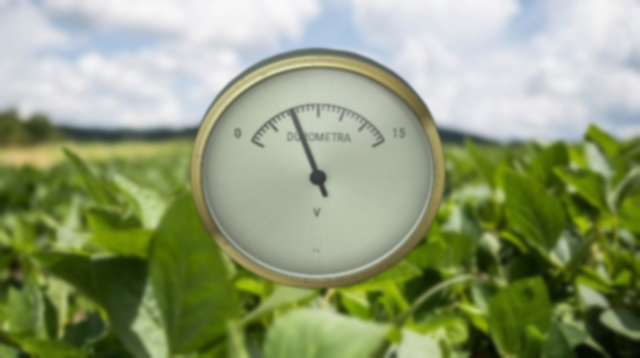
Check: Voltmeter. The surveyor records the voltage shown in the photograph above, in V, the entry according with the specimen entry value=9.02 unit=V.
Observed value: value=5 unit=V
